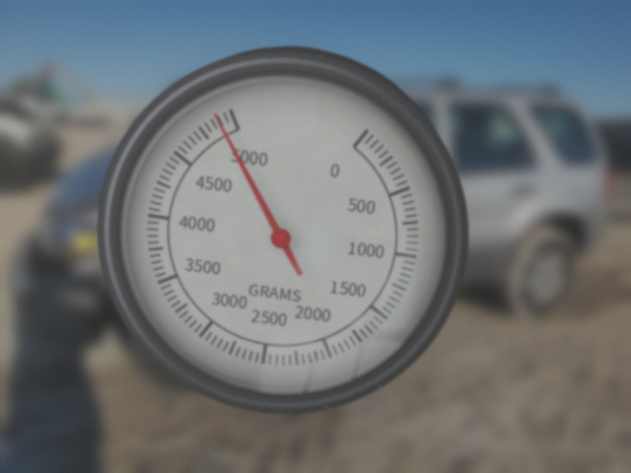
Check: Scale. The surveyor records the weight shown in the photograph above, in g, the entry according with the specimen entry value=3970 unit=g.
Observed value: value=4900 unit=g
